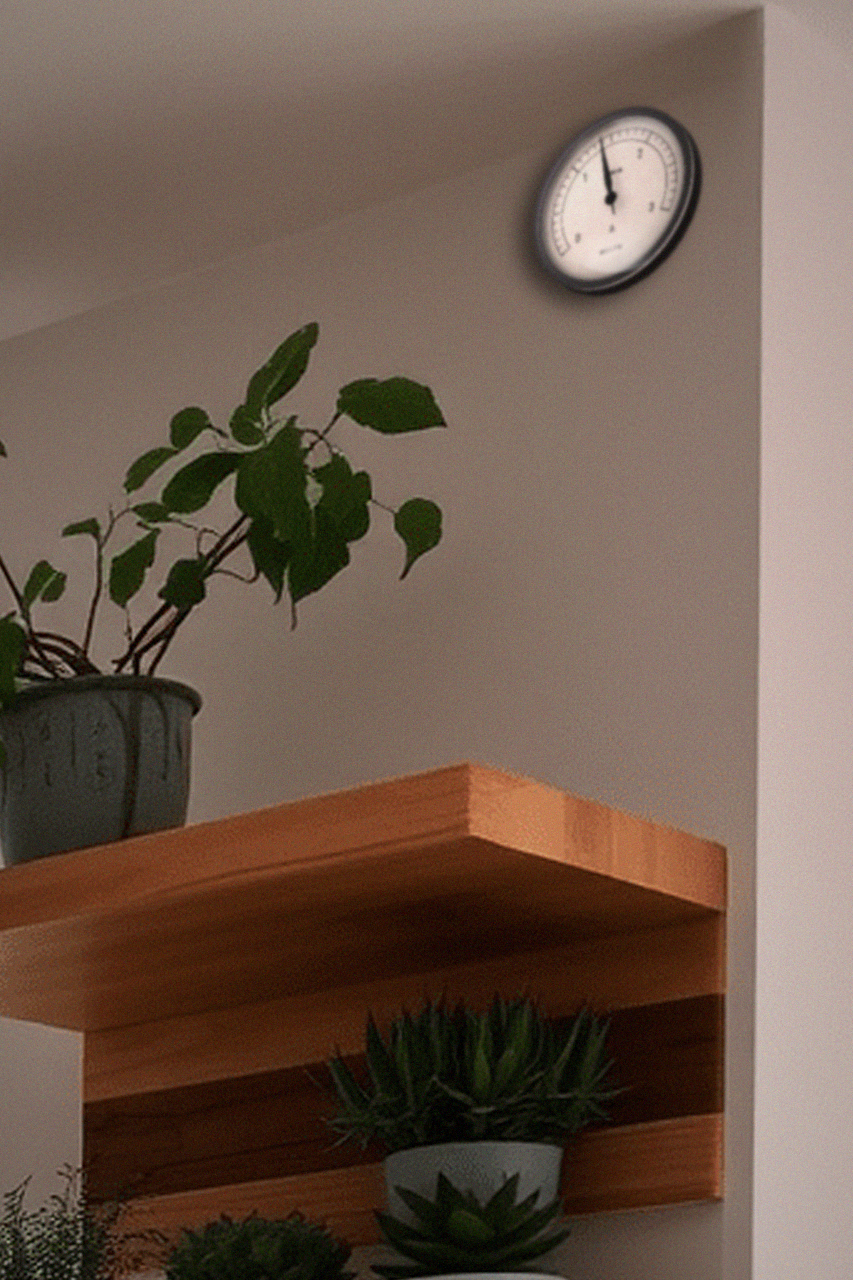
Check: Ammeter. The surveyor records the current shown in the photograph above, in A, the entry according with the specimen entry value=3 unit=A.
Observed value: value=1.4 unit=A
